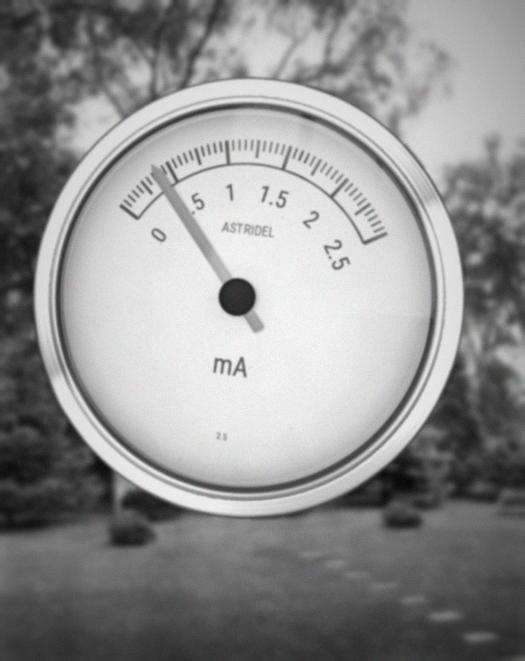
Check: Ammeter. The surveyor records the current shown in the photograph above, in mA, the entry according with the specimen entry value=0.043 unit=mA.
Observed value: value=0.4 unit=mA
